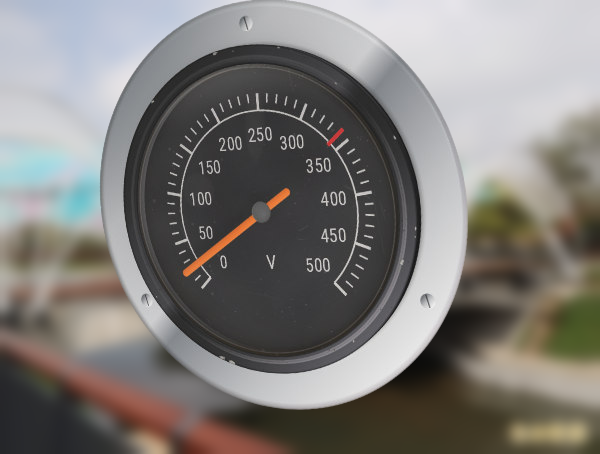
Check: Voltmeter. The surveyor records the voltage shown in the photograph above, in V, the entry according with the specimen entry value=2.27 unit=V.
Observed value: value=20 unit=V
